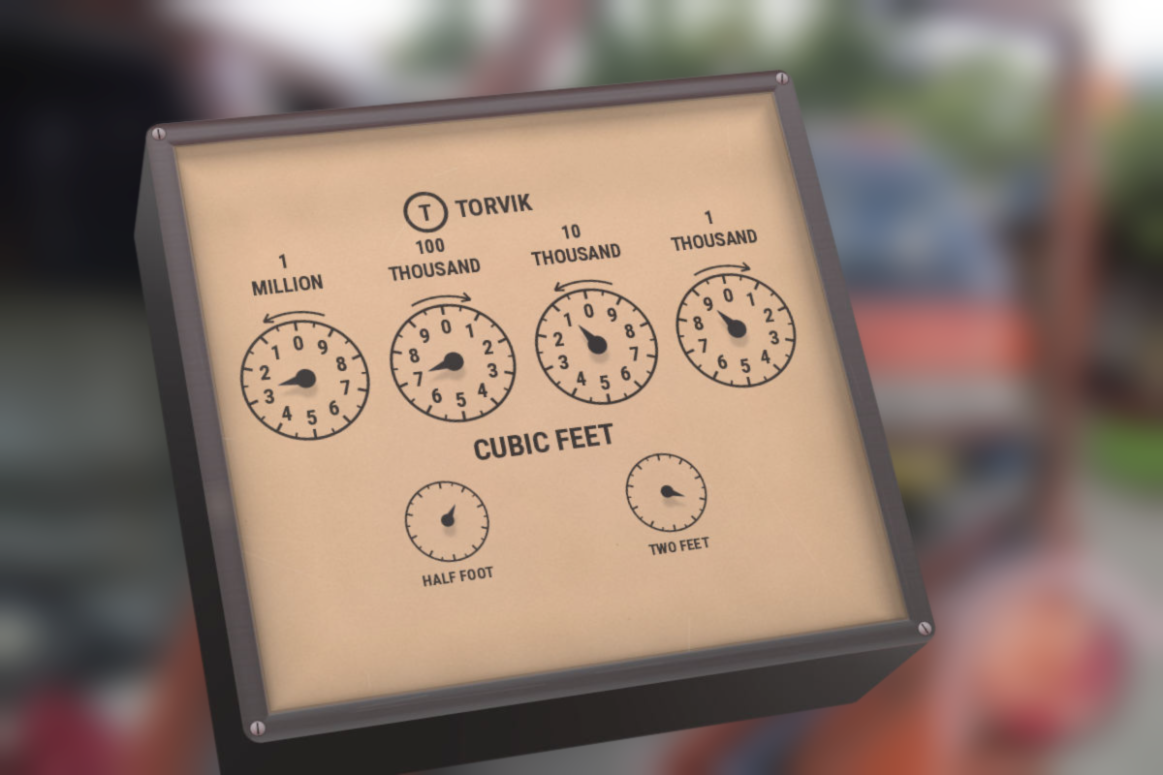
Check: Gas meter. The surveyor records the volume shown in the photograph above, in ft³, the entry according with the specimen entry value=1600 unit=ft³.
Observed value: value=270900 unit=ft³
